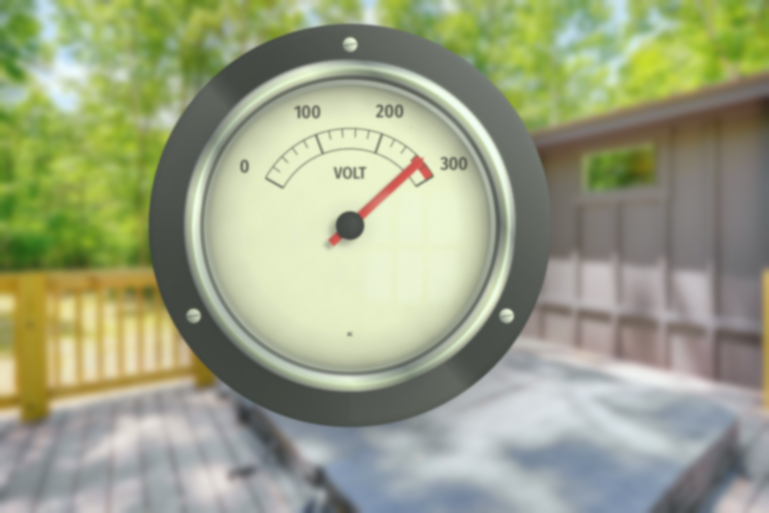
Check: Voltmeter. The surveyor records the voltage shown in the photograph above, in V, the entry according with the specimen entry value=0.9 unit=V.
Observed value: value=270 unit=V
